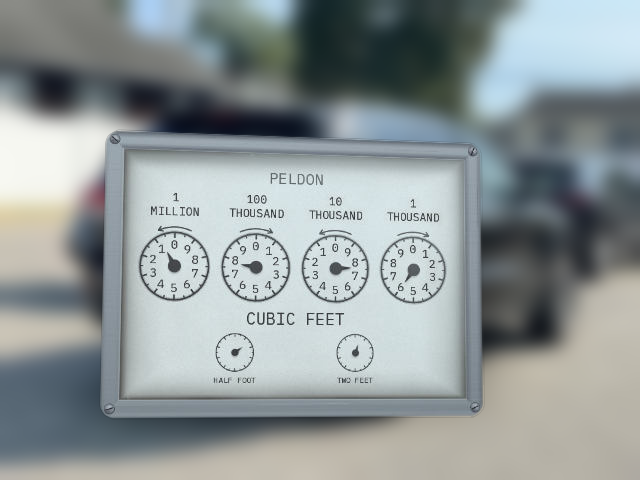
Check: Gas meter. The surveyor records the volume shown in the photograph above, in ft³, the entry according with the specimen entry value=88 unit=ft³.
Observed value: value=77600 unit=ft³
